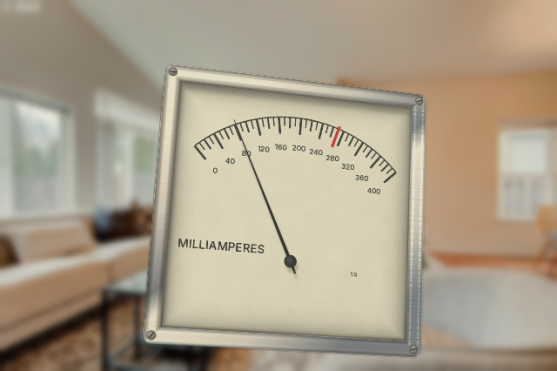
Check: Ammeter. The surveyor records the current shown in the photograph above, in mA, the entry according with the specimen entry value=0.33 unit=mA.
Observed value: value=80 unit=mA
